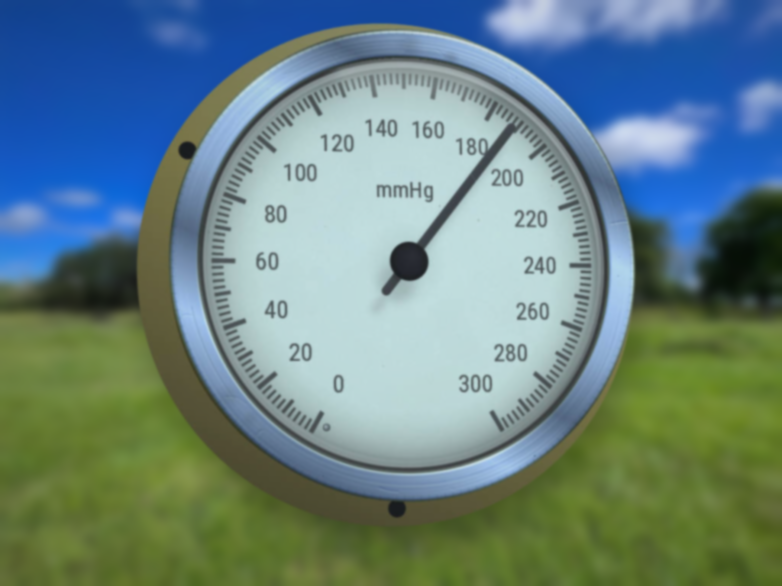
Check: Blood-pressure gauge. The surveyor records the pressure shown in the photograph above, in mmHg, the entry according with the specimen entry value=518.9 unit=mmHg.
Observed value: value=188 unit=mmHg
